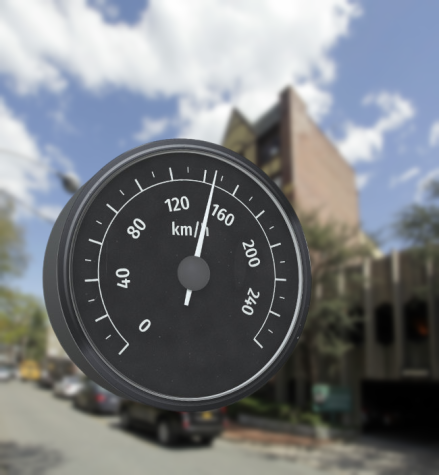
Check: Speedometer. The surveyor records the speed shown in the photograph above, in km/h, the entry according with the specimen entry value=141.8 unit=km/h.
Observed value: value=145 unit=km/h
